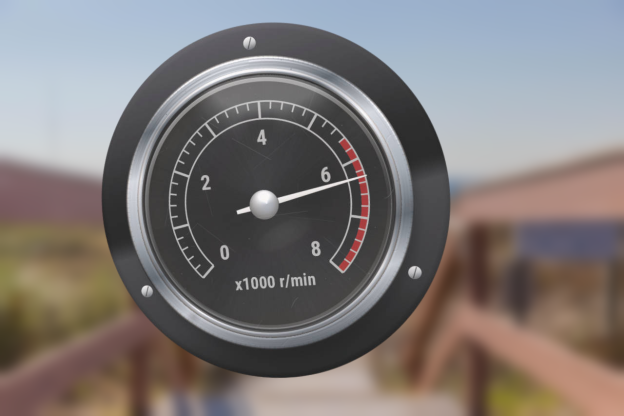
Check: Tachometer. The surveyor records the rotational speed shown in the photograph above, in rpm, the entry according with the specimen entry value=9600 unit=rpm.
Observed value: value=6300 unit=rpm
